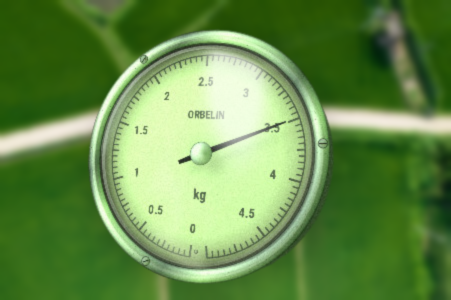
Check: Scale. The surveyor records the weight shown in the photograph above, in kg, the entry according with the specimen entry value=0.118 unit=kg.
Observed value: value=3.5 unit=kg
